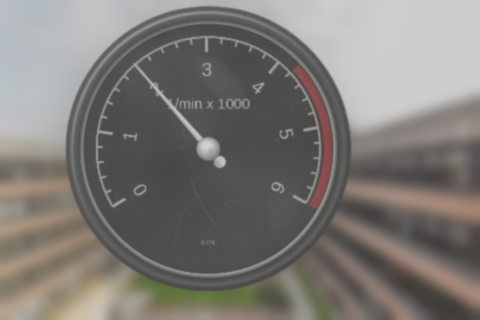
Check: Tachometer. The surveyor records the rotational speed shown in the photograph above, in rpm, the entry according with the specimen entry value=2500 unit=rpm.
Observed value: value=2000 unit=rpm
